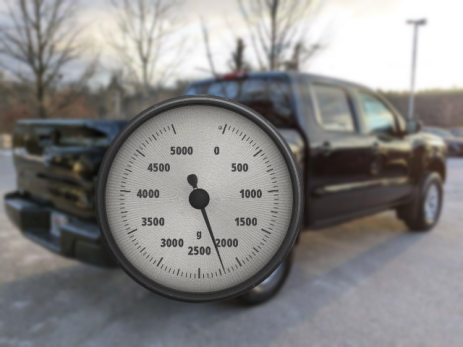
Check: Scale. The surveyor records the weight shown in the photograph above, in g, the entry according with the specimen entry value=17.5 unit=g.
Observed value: value=2200 unit=g
